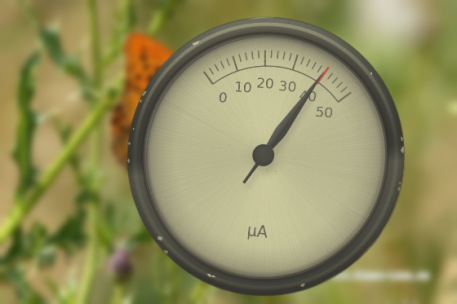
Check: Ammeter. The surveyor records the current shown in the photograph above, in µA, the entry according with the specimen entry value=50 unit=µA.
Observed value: value=40 unit=µA
